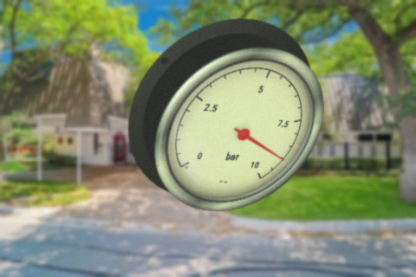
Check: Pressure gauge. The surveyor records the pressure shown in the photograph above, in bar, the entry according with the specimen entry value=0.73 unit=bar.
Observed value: value=9 unit=bar
